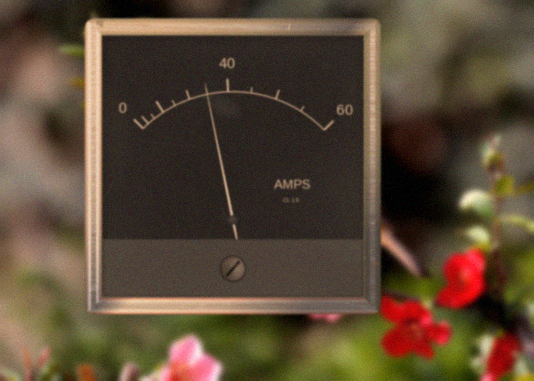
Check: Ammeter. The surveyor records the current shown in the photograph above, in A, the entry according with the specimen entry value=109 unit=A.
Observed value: value=35 unit=A
